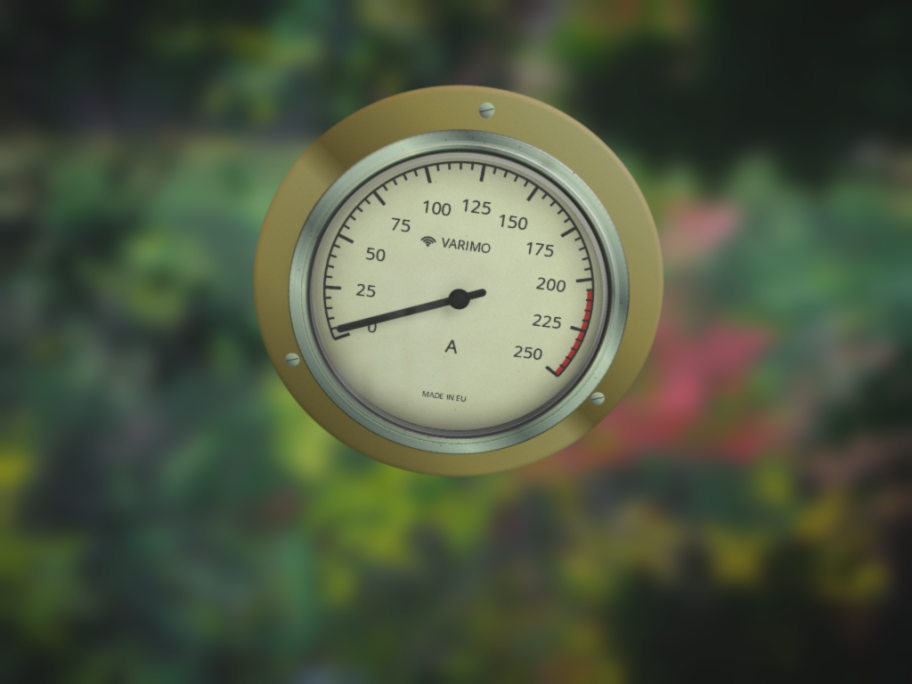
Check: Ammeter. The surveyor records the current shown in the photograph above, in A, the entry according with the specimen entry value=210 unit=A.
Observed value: value=5 unit=A
